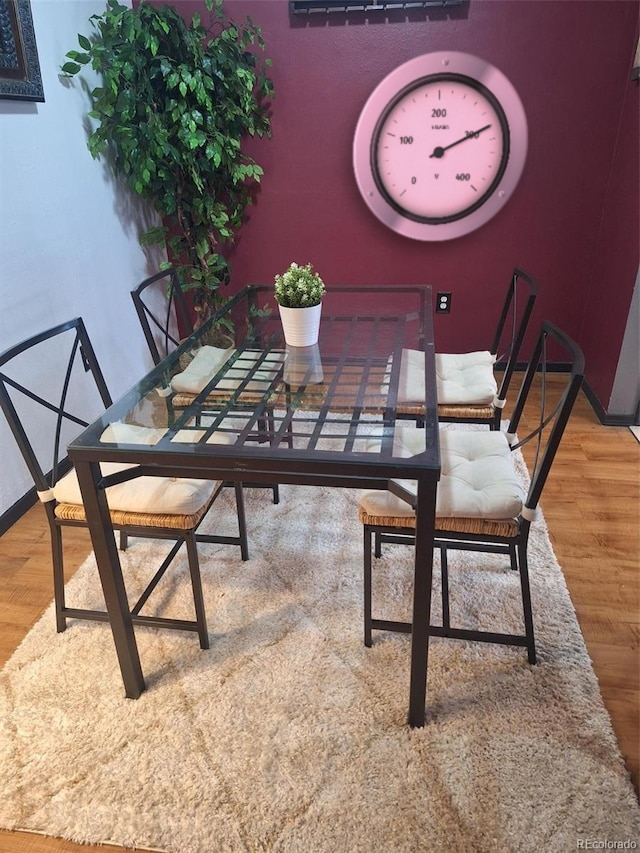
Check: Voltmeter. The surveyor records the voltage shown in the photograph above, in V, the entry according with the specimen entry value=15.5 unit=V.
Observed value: value=300 unit=V
